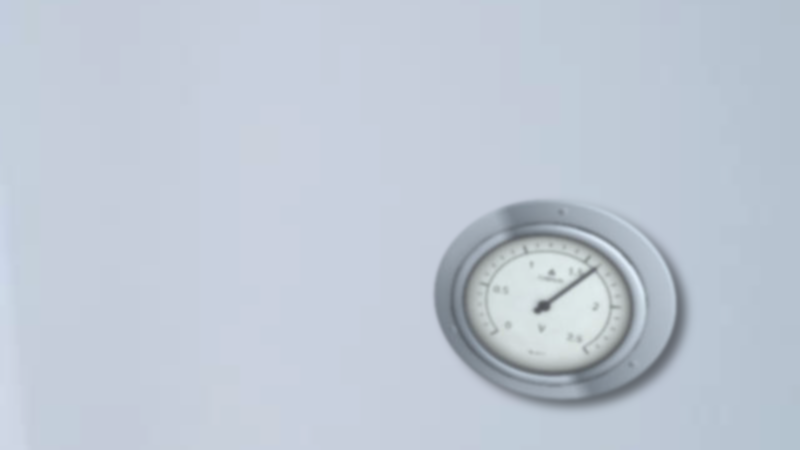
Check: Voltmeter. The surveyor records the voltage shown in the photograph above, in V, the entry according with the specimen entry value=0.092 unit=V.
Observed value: value=1.6 unit=V
